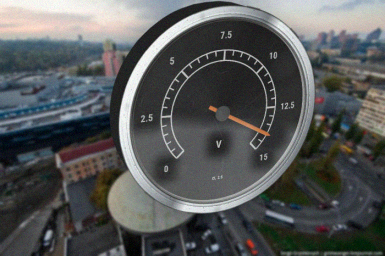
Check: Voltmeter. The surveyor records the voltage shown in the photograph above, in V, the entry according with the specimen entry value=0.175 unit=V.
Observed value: value=14 unit=V
